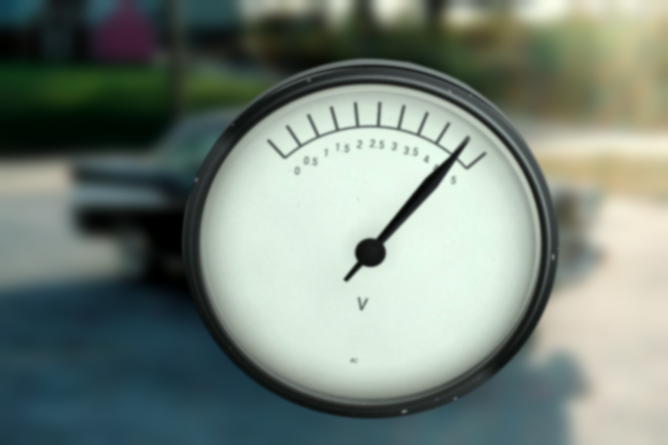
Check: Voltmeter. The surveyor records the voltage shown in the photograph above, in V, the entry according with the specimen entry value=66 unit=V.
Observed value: value=4.5 unit=V
